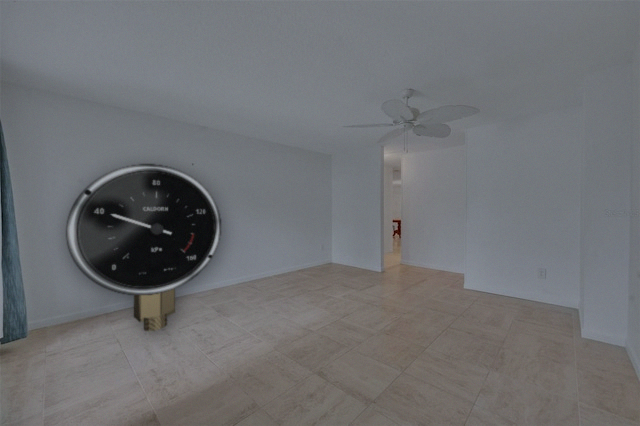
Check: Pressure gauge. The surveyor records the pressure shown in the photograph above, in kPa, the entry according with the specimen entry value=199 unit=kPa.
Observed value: value=40 unit=kPa
